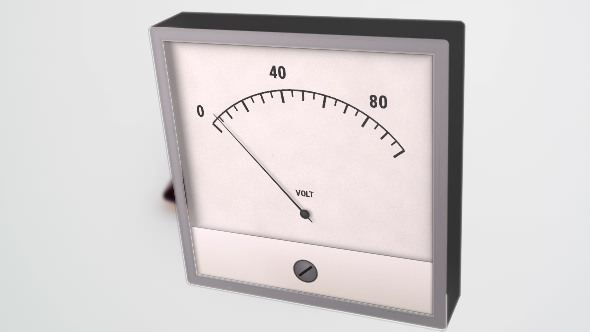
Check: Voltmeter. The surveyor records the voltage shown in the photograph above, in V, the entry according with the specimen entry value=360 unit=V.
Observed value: value=5 unit=V
